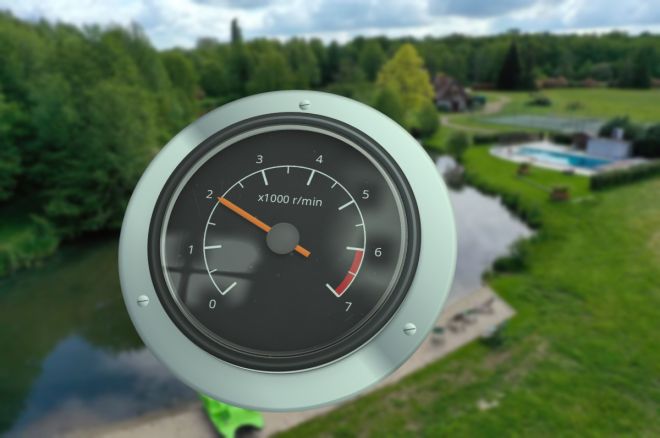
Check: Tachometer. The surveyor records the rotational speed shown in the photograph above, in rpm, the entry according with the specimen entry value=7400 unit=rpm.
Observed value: value=2000 unit=rpm
